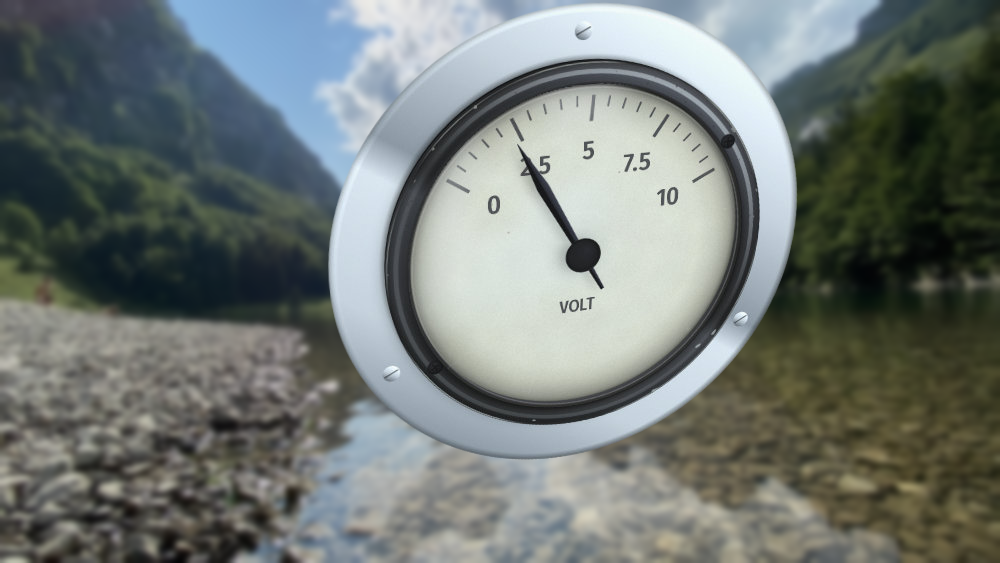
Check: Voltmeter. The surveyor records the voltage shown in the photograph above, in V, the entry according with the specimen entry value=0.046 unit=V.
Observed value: value=2.25 unit=V
